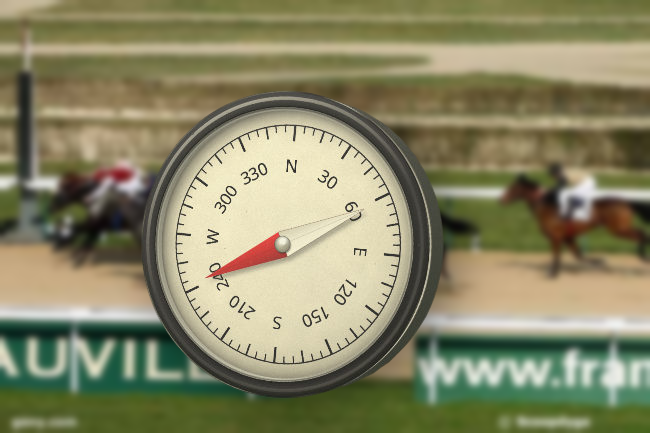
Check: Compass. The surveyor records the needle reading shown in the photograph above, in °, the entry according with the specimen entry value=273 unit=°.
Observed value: value=242.5 unit=°
